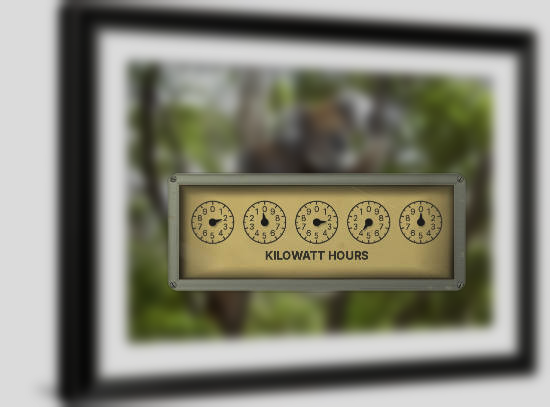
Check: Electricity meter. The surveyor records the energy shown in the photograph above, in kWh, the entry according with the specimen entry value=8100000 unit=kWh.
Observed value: value=20240 unit=kWh
